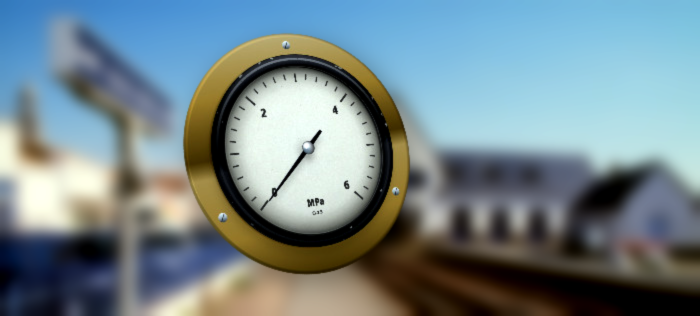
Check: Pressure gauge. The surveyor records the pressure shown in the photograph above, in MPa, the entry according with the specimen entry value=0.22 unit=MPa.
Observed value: value=0 unit=MPa
